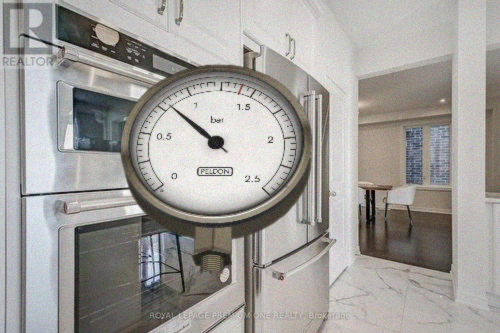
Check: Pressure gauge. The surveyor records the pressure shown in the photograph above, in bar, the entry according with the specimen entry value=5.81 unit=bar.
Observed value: value=0.8 unit=bar
